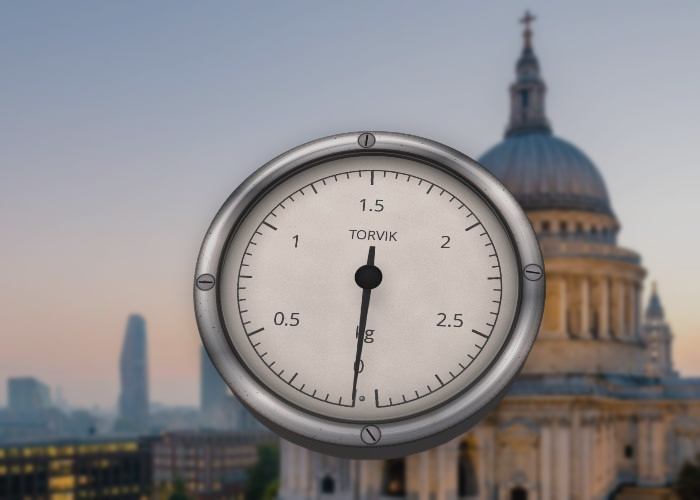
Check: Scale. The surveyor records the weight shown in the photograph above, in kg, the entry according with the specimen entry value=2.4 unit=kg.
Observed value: value=0 unit=kg
